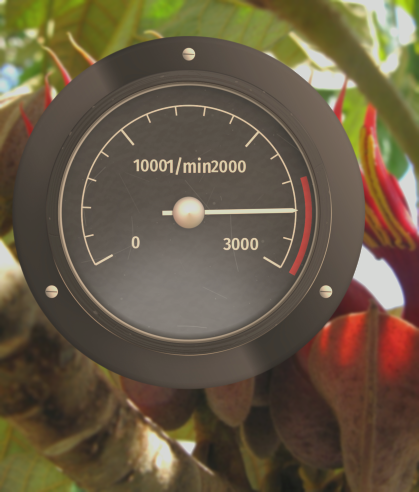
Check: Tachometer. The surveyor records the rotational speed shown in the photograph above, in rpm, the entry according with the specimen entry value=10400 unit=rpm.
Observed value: value=2600 unit=rpm
